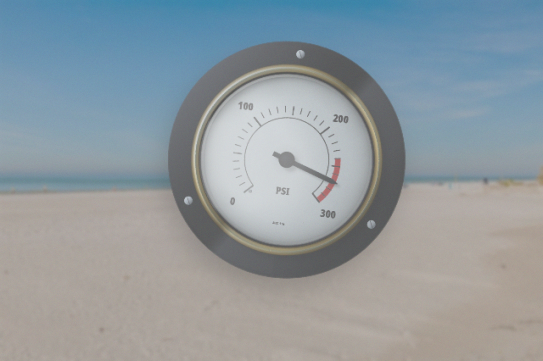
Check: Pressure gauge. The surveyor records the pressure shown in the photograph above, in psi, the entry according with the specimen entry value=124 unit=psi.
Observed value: value=270 unit=psi
